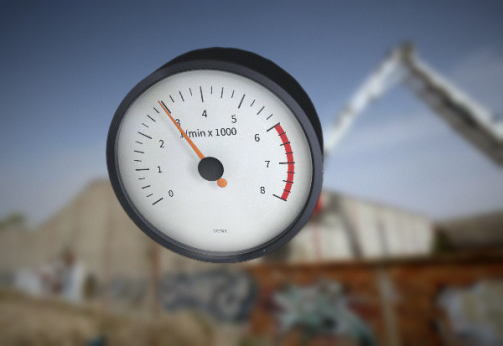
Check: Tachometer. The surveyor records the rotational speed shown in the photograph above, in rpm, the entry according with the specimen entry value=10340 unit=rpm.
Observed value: value=3000 unit=rpm
